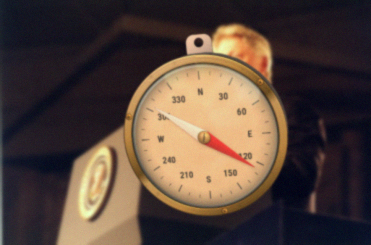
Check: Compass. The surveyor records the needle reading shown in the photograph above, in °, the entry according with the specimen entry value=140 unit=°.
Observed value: value=125 unit=°
